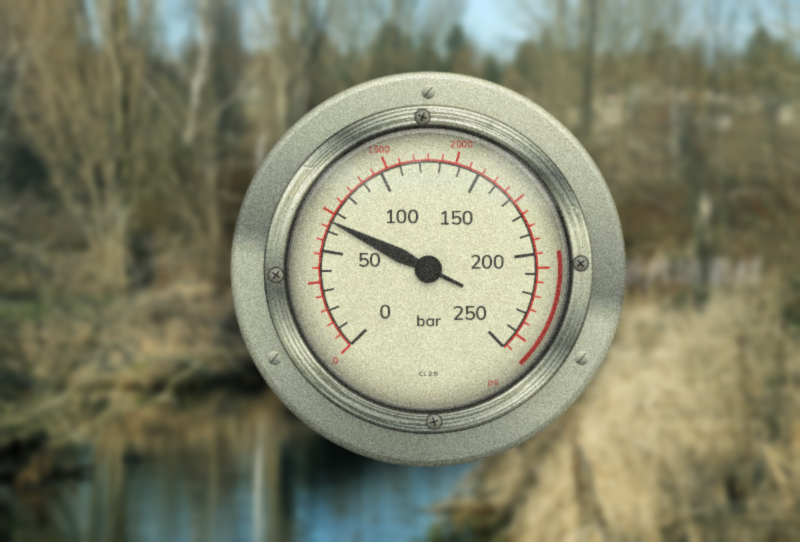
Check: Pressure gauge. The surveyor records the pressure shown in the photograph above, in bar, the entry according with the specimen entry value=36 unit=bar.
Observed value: value=65 unit=bar
